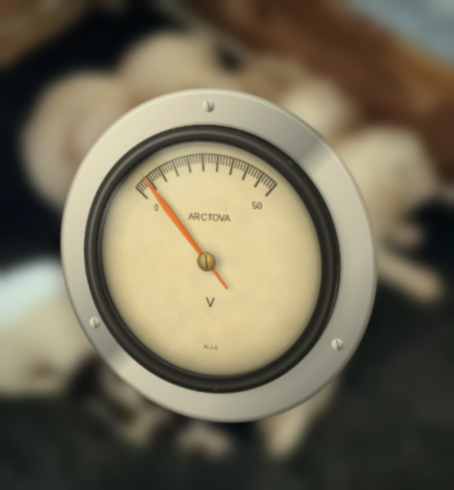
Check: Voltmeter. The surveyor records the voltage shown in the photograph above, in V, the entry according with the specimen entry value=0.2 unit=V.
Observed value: value=5 unit=V
